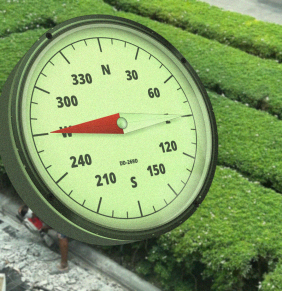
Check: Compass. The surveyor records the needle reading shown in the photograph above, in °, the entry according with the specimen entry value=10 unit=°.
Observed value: value=270 unit=°
